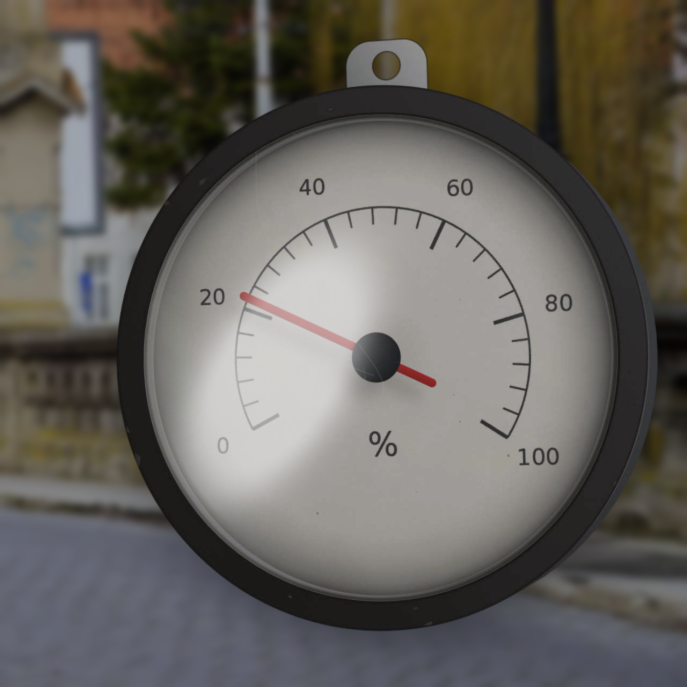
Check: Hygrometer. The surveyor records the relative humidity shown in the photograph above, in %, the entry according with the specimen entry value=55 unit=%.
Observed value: value=22 unit=%
